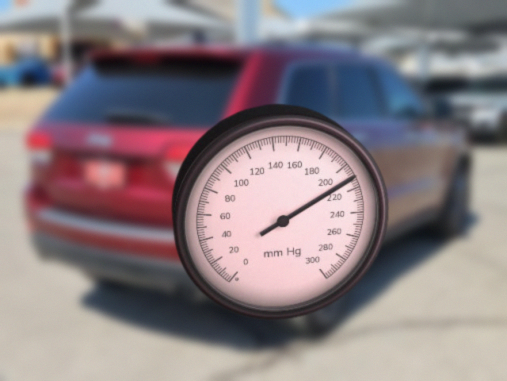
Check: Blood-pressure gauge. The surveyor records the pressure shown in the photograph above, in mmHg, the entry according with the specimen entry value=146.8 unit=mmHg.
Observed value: value=210 unit=mmHg
